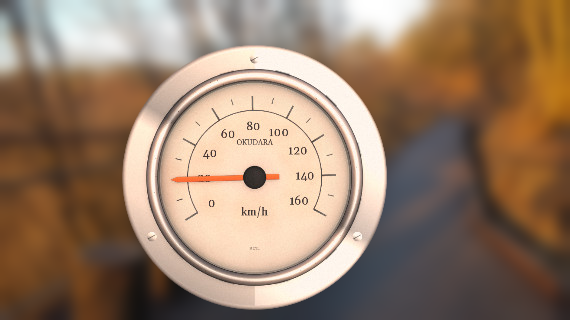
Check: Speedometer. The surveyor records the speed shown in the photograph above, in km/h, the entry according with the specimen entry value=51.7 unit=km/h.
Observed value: value=20 unit=km/h
